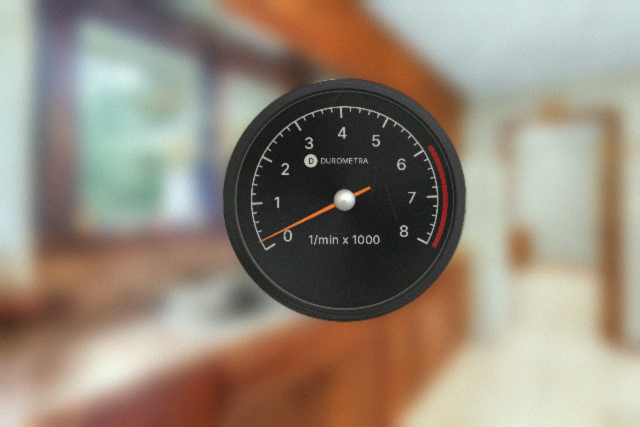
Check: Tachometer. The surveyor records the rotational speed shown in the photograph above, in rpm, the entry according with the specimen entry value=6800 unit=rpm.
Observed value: value=200 unit=rpm
